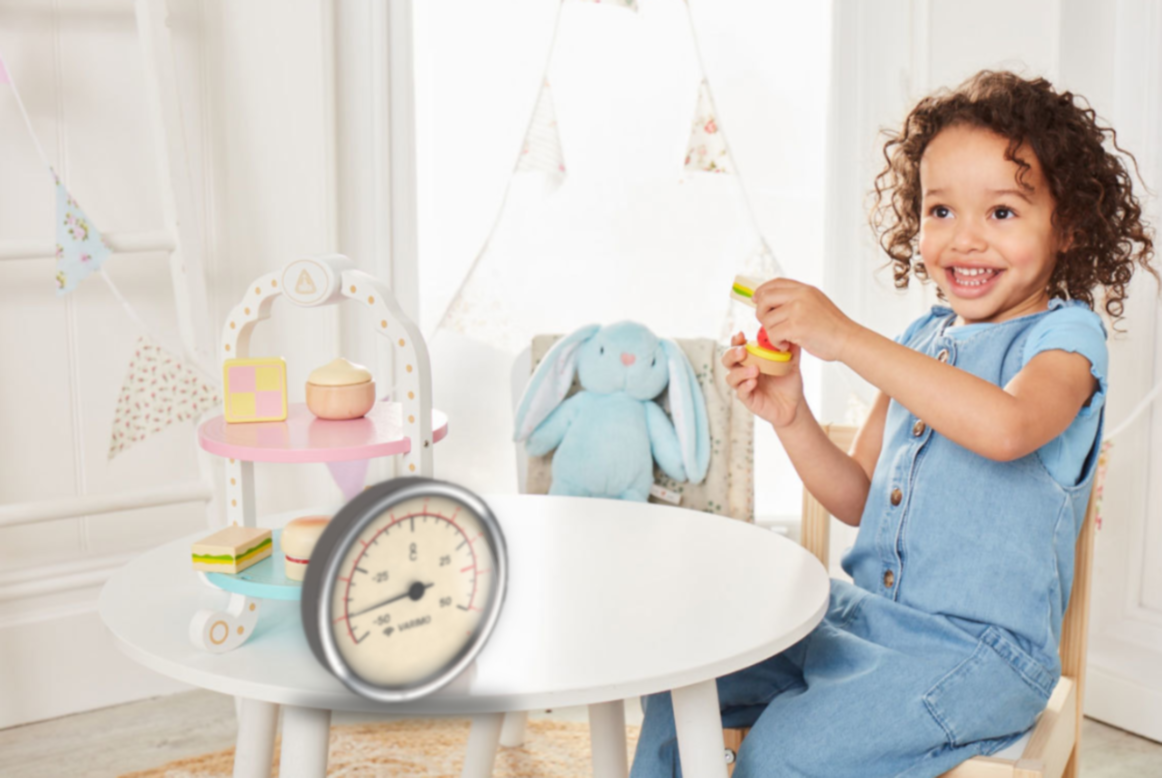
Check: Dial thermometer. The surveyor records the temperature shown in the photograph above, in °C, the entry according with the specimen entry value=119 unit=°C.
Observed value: value=-40 unit=°C
